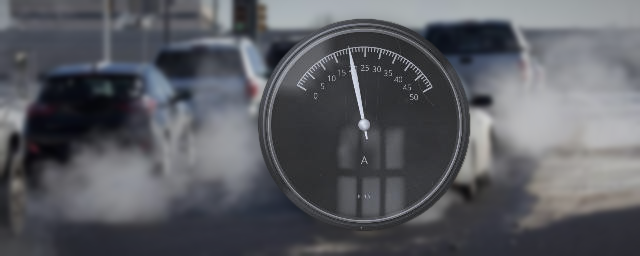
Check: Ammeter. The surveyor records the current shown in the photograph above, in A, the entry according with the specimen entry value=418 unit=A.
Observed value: value=20 unit=A
